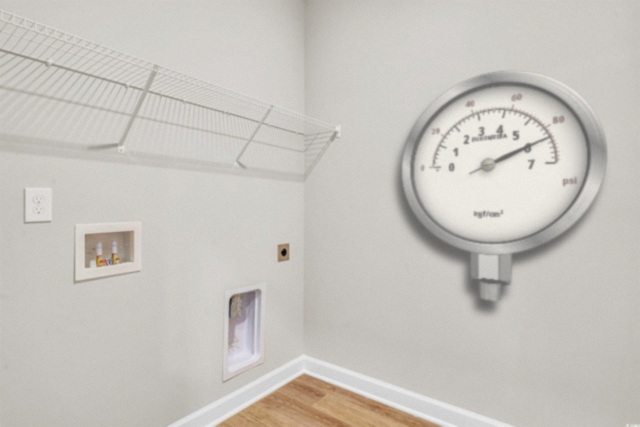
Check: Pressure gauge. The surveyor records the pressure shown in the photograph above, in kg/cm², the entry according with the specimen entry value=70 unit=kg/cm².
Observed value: value=6 unit=kg/cm²
